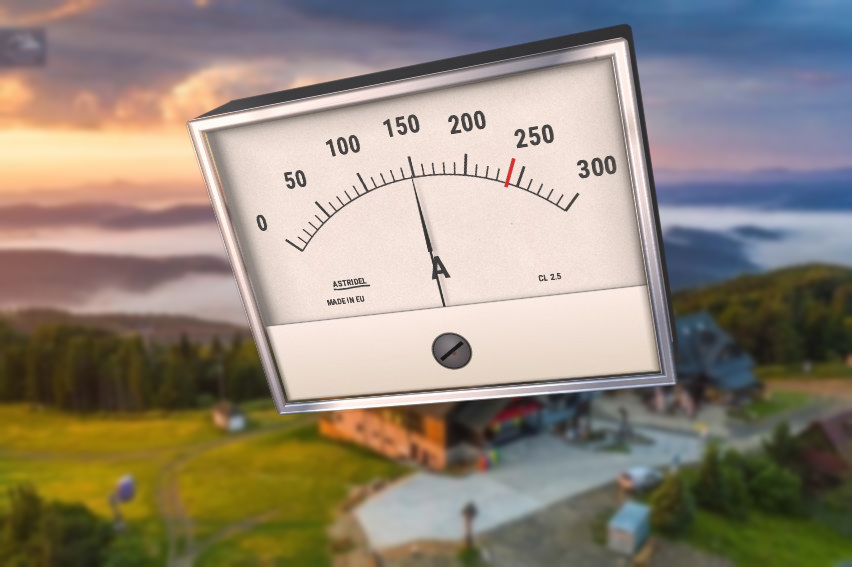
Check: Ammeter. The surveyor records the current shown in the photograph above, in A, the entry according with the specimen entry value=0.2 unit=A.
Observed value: value=150 unit=A
